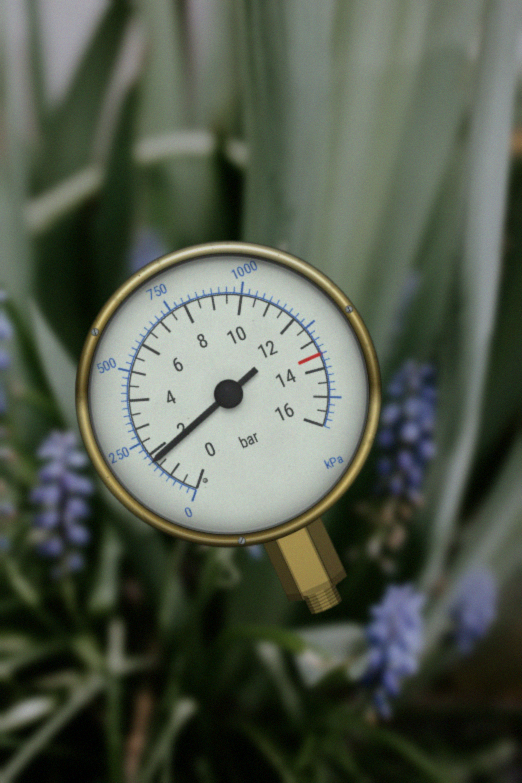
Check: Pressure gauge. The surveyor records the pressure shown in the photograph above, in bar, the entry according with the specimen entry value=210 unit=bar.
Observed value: value=1.75 unit=bar
